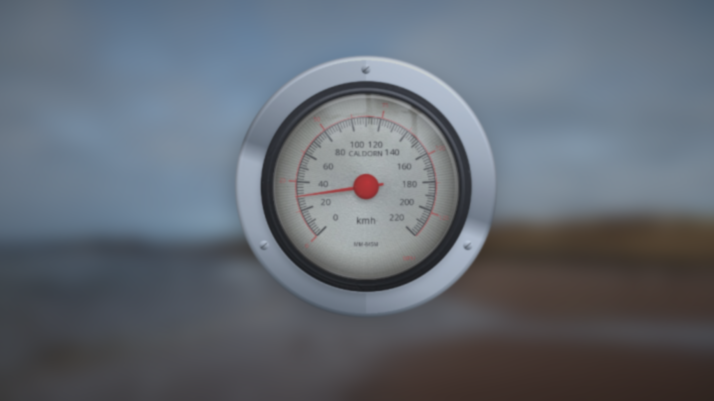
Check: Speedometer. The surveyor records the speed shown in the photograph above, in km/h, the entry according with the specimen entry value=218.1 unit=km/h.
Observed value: value=30 unit=km/h
